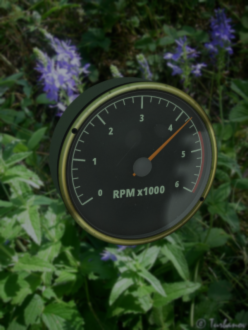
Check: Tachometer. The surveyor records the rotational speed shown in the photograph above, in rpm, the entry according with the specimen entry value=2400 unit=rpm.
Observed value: value=4200 unit=rpm
